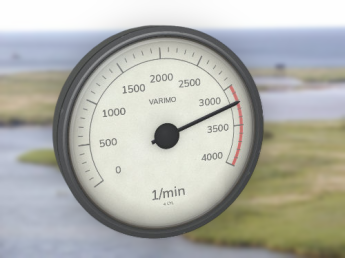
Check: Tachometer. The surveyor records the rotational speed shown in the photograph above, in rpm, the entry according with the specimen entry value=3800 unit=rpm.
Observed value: value=3200 unit=rpm
